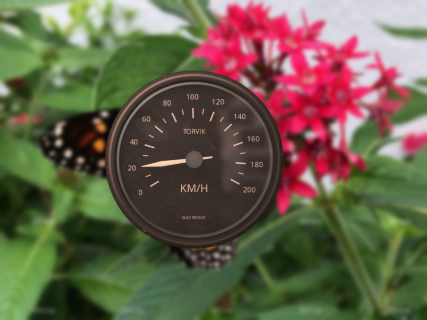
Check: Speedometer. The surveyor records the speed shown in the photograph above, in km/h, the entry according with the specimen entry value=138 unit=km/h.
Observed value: value=20 unit=km/h
